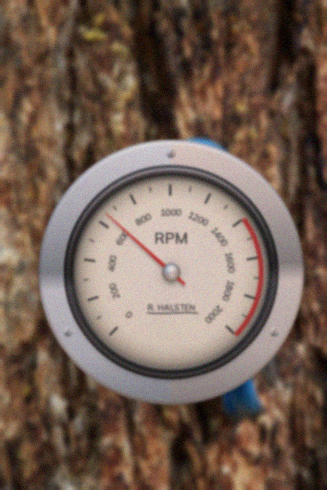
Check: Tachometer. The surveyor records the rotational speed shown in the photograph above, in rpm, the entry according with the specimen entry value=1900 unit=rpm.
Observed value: value=650 unit=rpm
